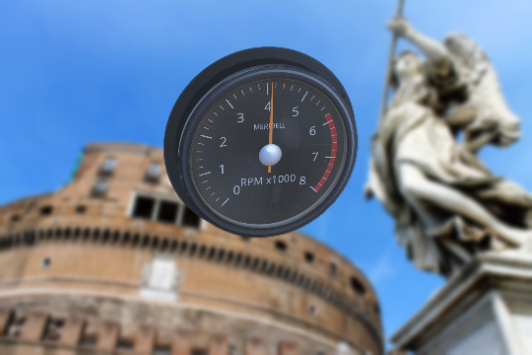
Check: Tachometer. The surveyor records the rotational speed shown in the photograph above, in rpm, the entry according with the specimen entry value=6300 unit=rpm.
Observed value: value=4100 unit=rpm
